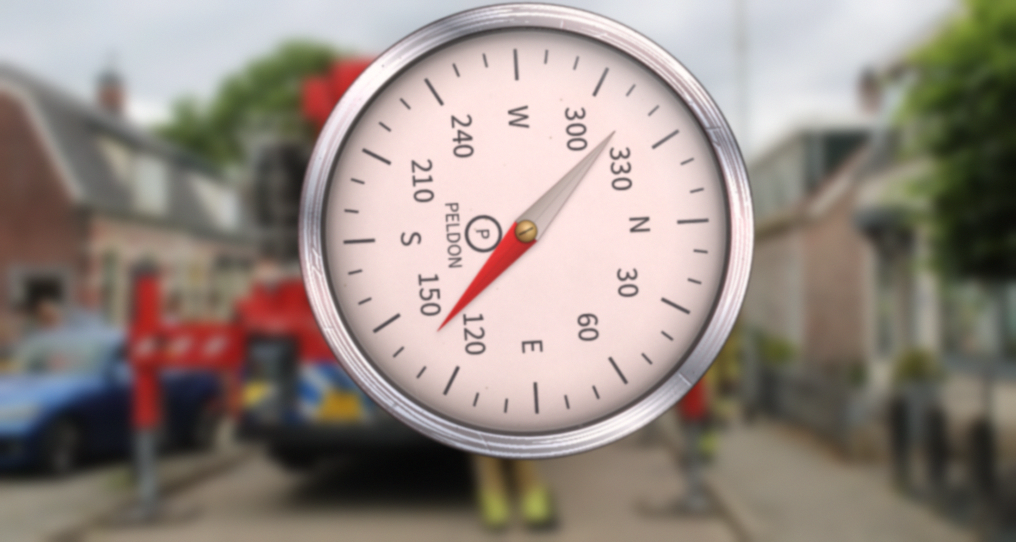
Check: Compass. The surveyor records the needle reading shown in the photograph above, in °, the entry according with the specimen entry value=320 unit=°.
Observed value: value=135 unit=°
